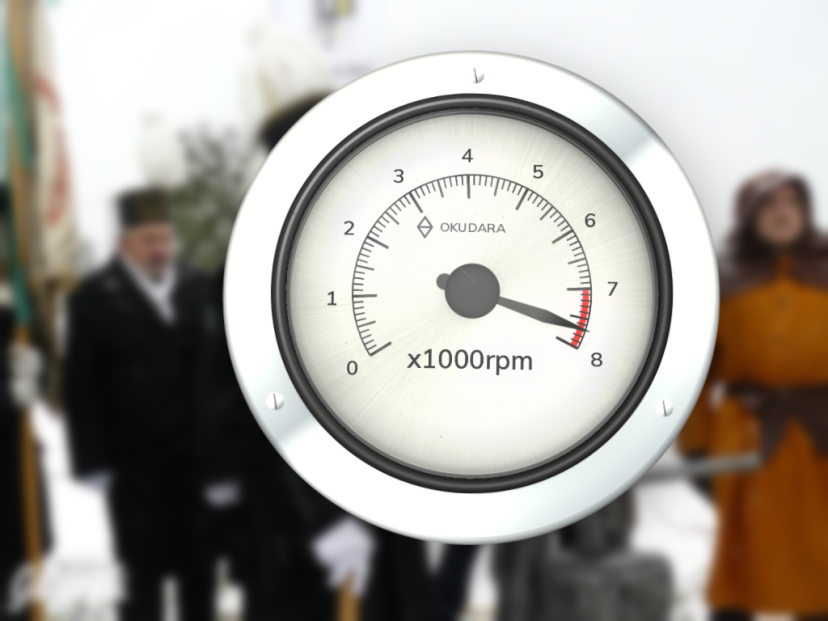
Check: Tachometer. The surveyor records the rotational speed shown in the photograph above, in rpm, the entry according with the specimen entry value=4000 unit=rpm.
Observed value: value=7700 unit=rpm
